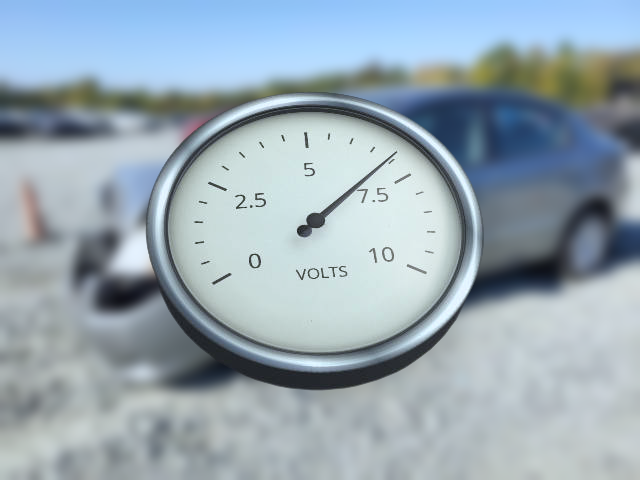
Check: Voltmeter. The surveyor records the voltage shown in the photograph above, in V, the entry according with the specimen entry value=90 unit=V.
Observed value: value=7 unit=V
